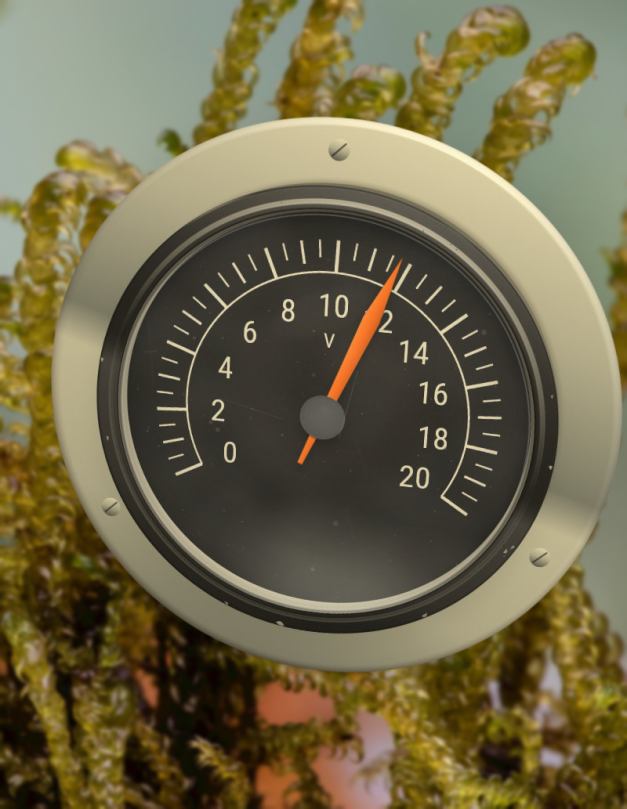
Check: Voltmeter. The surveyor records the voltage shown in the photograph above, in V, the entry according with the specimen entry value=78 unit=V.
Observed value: value=11.75 unit=V
